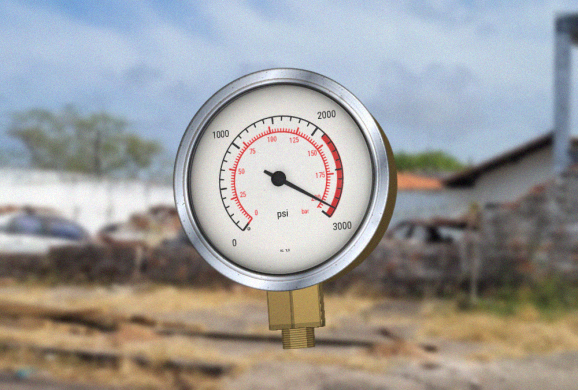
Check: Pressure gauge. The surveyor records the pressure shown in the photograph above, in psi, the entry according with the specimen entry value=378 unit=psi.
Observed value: value=2900 unit=psi
